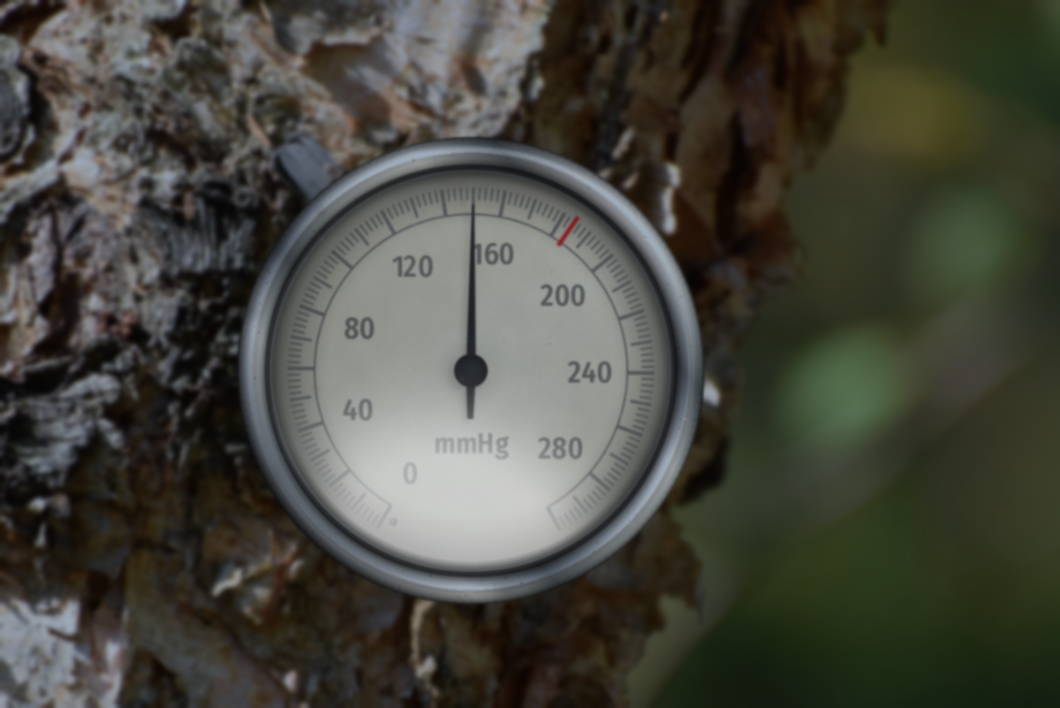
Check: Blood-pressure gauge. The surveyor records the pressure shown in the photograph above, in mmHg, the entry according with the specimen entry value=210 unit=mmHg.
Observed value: value=150 unit=mmHg
